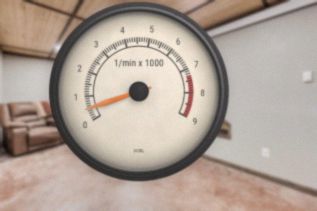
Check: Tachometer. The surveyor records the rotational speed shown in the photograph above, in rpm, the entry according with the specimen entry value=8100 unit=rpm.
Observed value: value=500 unit=rpm
